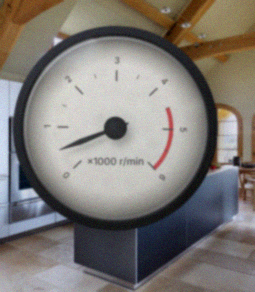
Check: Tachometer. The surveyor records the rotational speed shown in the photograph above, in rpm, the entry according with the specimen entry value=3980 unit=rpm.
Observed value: value=500 unit=rpm
